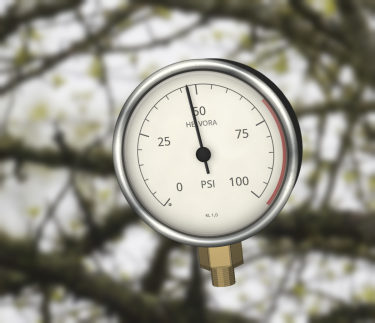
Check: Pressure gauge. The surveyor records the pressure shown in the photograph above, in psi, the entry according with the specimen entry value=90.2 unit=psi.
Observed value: value=47.5 unit=psi
